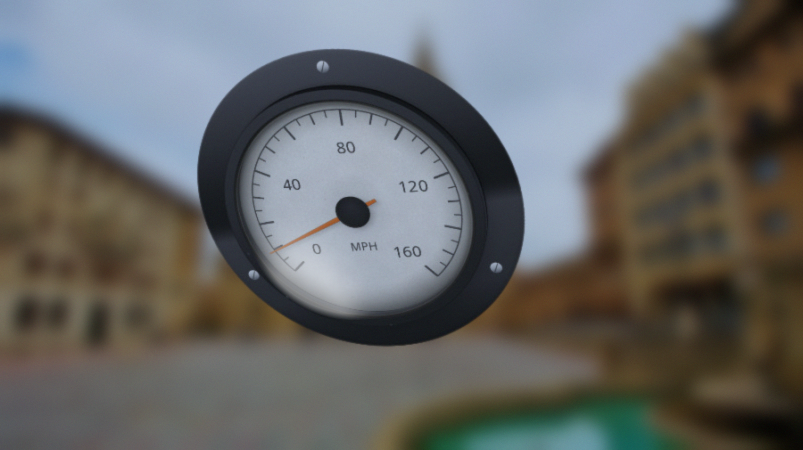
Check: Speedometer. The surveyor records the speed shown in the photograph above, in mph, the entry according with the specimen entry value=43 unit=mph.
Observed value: value=10 unit=mph
